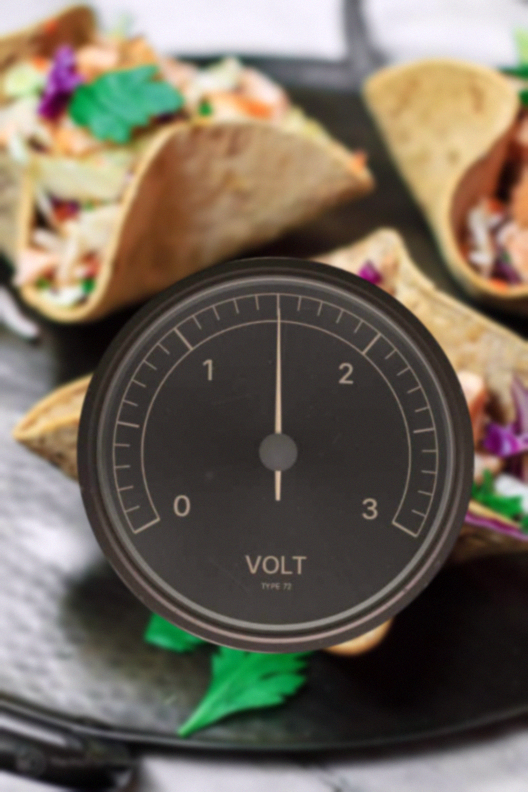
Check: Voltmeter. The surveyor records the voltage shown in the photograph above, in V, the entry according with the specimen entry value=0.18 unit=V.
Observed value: value=1.5 unit=V
